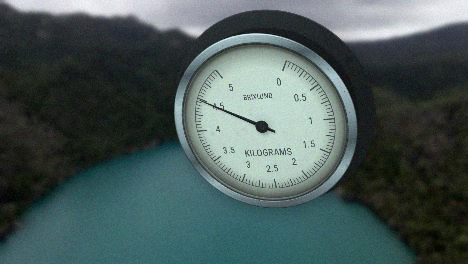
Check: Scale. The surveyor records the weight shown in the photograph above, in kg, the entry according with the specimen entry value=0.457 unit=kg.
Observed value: value=4.5 unit=kg
